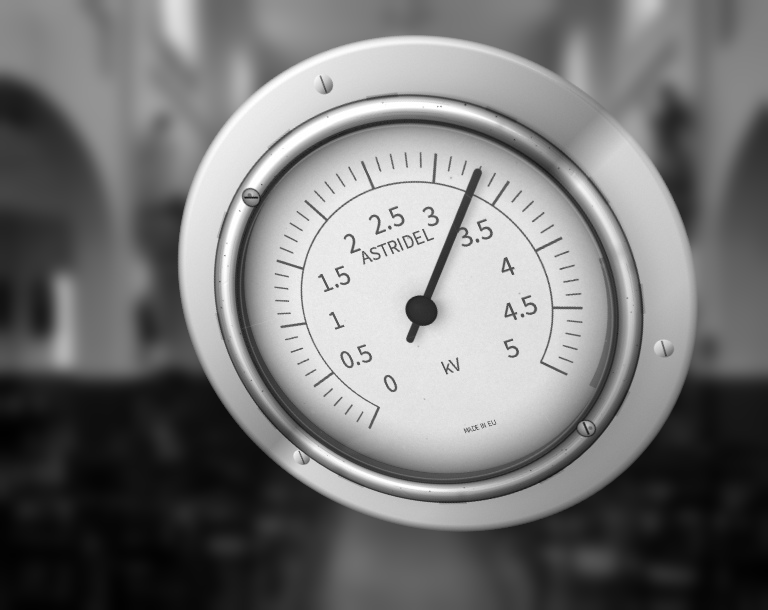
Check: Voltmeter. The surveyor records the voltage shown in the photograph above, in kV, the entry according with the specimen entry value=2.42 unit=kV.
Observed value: value=3.3 unit=kV
